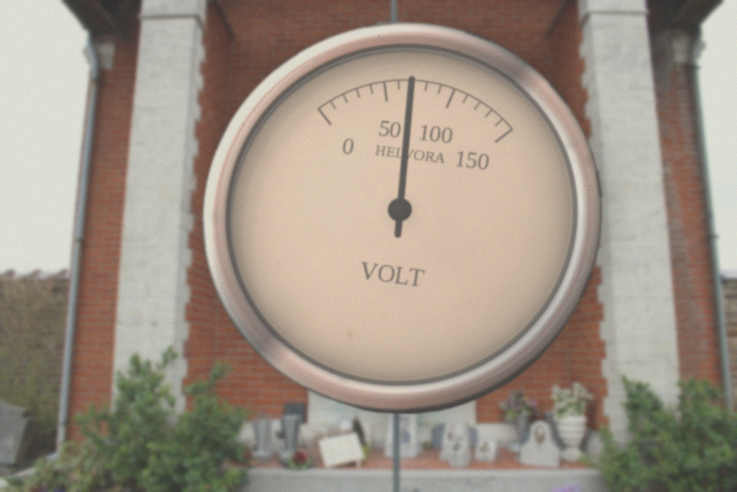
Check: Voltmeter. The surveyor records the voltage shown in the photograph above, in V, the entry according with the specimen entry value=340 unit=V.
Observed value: value=70 unit=V
